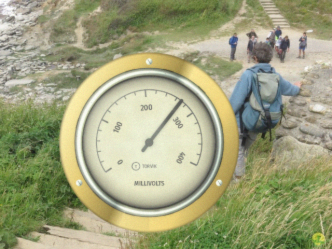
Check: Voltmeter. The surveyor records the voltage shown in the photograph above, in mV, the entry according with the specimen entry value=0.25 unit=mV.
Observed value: value=270 unit=mV
